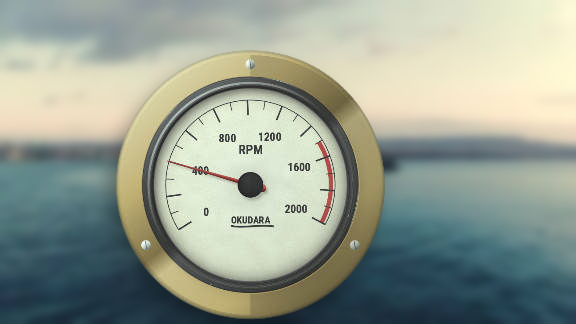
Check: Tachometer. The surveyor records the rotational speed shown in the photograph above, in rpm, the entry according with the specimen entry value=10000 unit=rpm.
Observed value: value=400 unit=rpm
